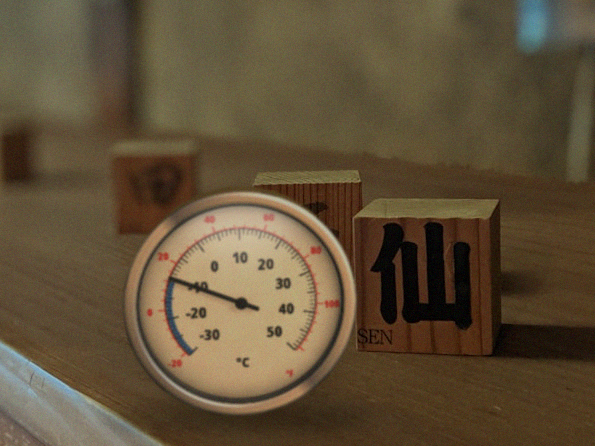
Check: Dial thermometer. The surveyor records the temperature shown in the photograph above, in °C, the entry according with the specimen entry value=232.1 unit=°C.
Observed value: value=-10 unit=°C
